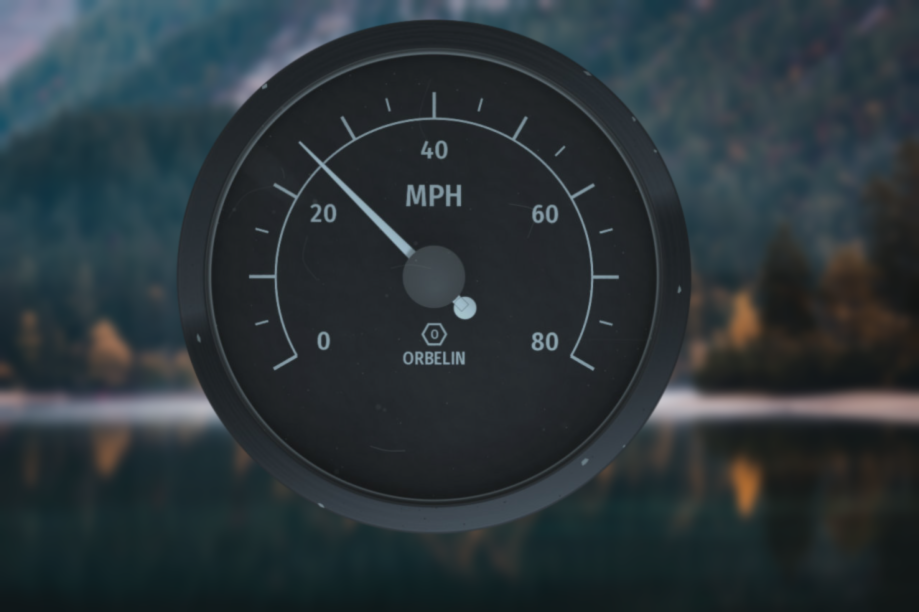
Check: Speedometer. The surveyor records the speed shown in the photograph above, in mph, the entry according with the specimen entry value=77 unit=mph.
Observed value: value=25 unit=mph
